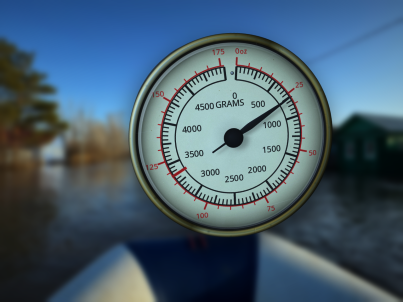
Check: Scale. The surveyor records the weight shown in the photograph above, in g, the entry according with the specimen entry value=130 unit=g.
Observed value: value=750 unit=g
